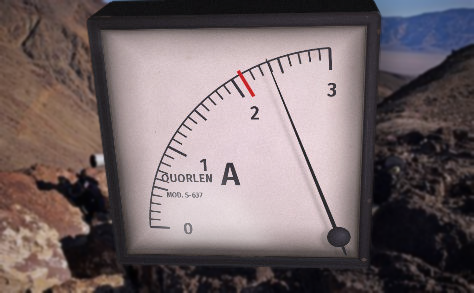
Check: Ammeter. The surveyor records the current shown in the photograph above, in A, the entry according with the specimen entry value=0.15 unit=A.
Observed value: value=2.4 unit=A
